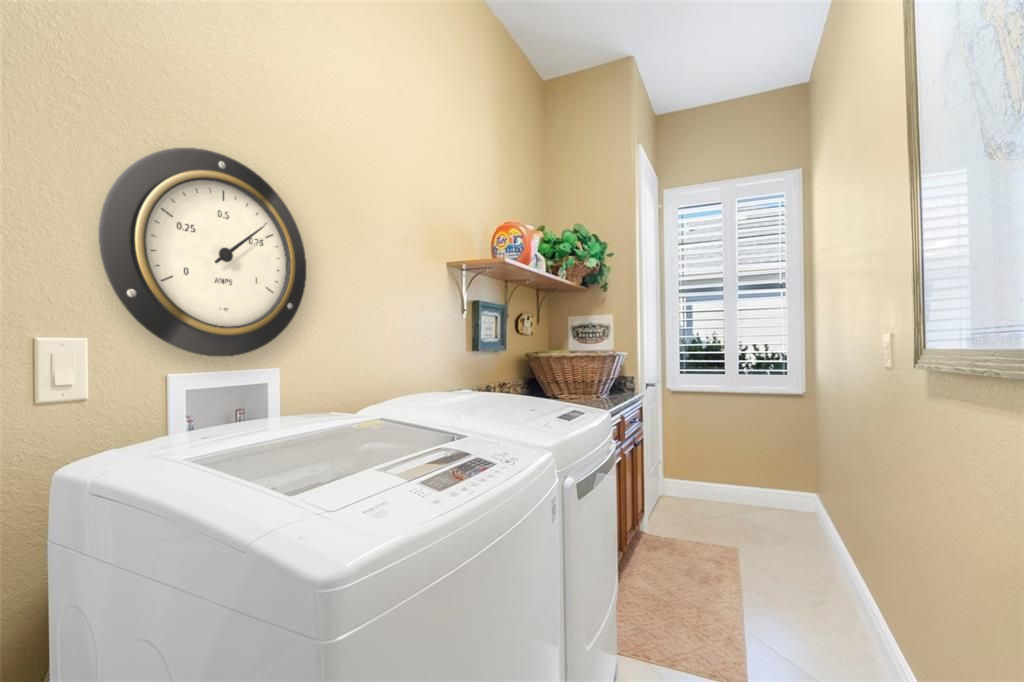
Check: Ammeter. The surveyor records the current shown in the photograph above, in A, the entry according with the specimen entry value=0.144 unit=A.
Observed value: value=0.7 unit=A
